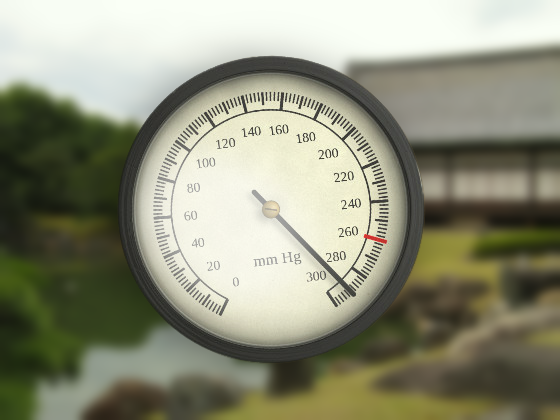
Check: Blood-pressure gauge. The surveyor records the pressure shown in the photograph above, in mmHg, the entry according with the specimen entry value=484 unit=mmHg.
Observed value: value=290 unit=mmHg
